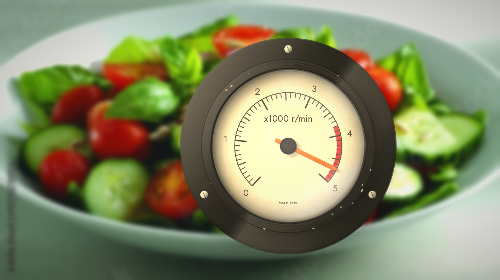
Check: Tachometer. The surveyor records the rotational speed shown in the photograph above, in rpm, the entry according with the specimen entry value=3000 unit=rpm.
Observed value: value=4700 unit=rpm
